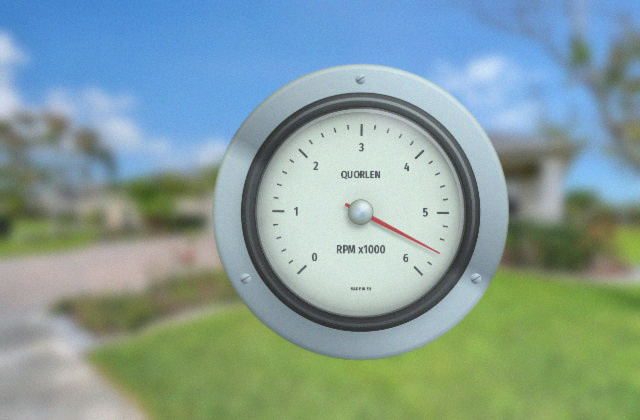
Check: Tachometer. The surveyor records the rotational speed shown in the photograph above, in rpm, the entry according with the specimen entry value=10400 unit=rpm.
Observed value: value=5600 unit=rpm
